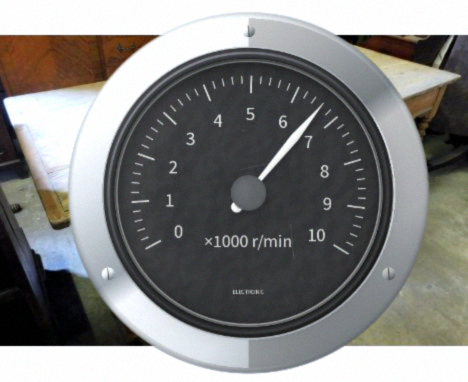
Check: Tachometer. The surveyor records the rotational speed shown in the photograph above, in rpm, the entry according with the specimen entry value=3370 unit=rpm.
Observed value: value=6600 unit=rpm
